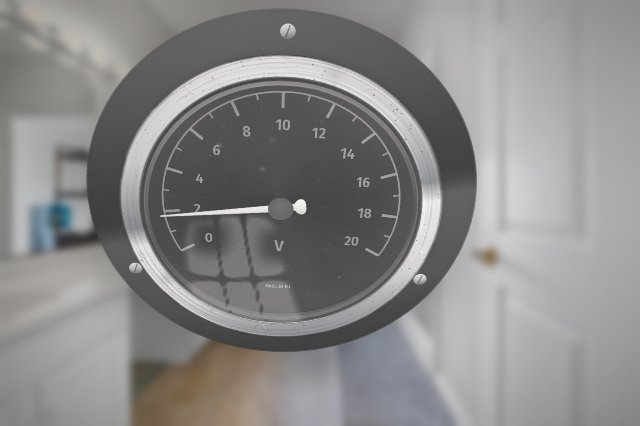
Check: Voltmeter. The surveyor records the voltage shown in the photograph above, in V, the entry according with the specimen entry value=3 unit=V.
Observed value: value=2 unit=V
